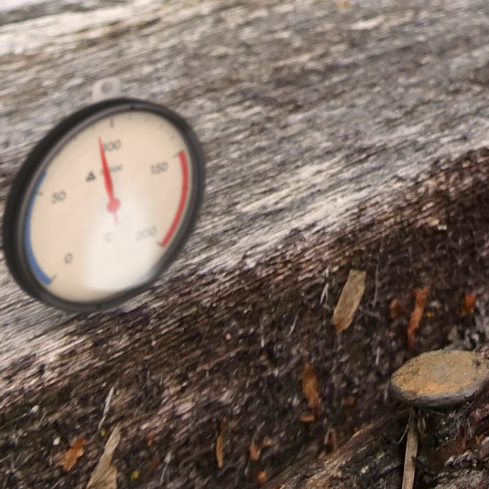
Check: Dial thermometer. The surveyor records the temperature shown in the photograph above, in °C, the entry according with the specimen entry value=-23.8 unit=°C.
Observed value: value=90 unit=°C
